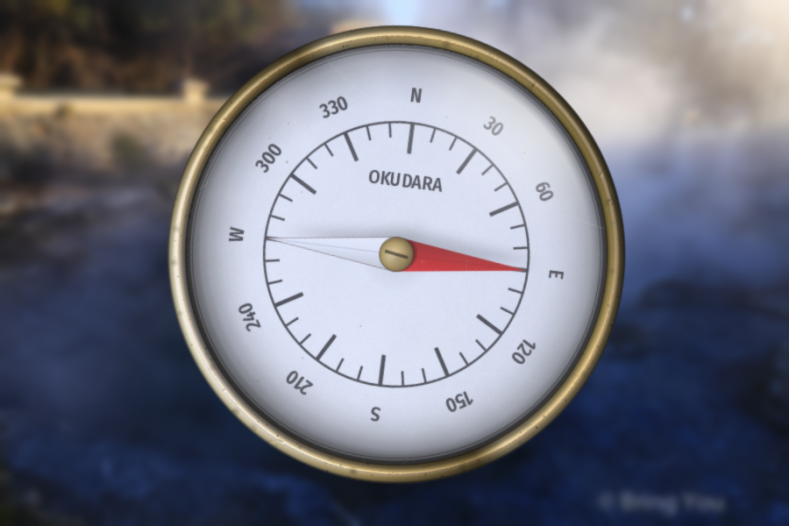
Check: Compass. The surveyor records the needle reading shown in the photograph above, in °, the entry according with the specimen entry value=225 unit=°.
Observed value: value=90 unit=°
